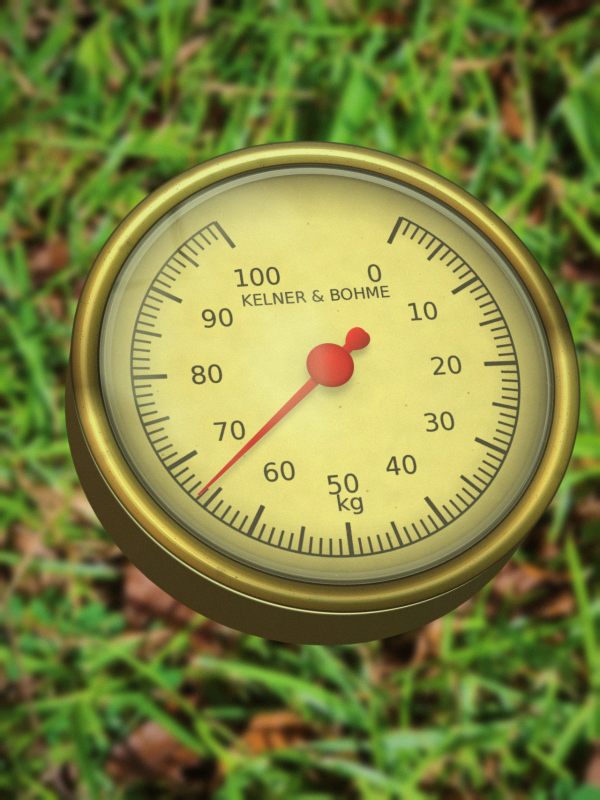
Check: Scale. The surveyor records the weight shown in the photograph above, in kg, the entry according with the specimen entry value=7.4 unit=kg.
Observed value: value=66 unit=kg
